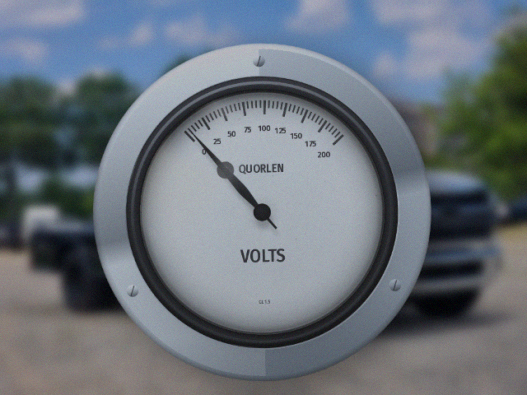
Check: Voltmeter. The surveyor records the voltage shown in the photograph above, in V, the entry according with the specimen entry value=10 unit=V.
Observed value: value=5 unit=V
